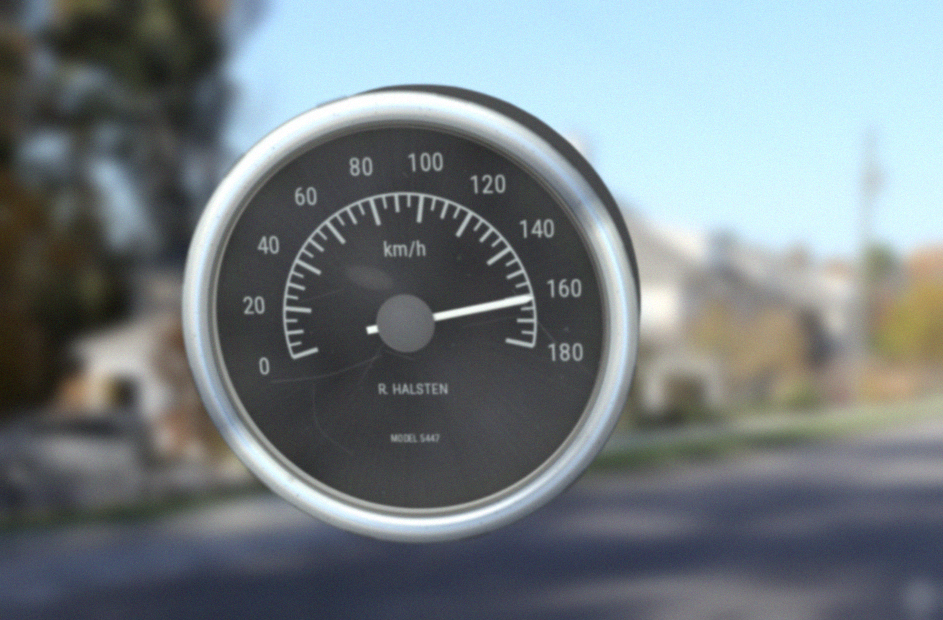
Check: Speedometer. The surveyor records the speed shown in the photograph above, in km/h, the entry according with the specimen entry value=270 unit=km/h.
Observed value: value=160 unit=km/h
